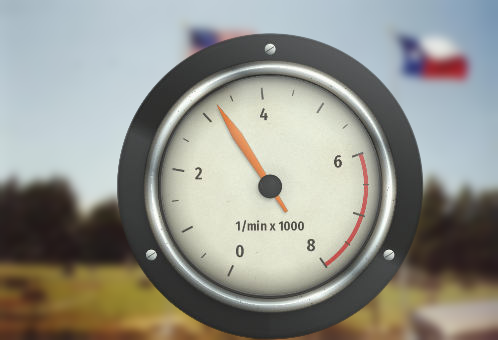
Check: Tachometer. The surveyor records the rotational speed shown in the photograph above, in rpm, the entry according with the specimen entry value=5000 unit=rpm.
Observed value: value=3250 unit=rpm
